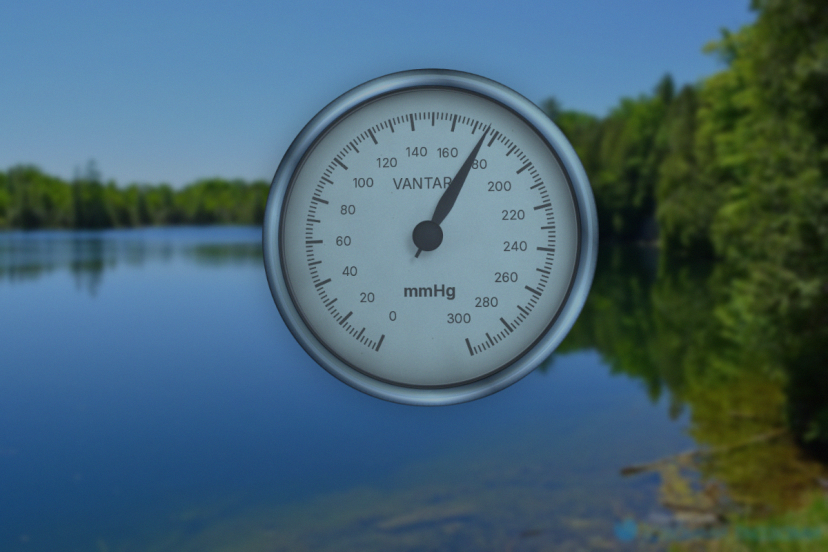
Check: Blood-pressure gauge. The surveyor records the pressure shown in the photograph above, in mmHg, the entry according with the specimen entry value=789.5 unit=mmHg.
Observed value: value=176 unit=mmHg
